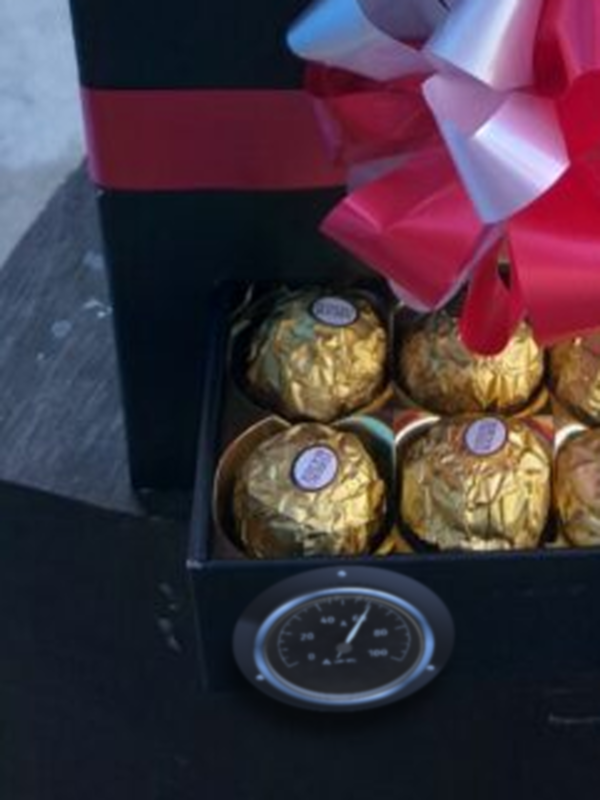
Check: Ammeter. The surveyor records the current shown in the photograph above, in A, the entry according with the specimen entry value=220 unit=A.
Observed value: value=60 unit=A
